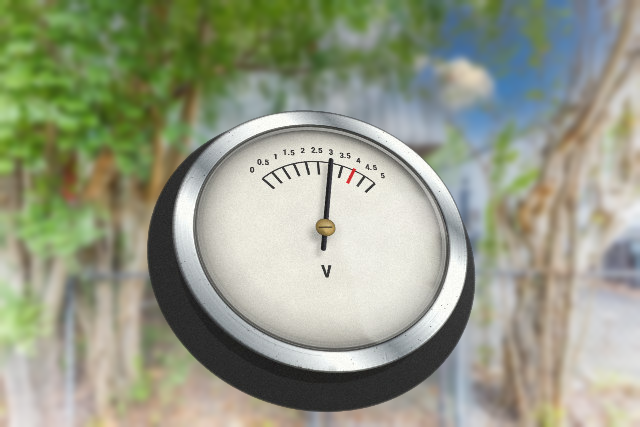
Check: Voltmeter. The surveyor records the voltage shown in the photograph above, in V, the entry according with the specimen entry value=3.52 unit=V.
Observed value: value=3 unit=V
